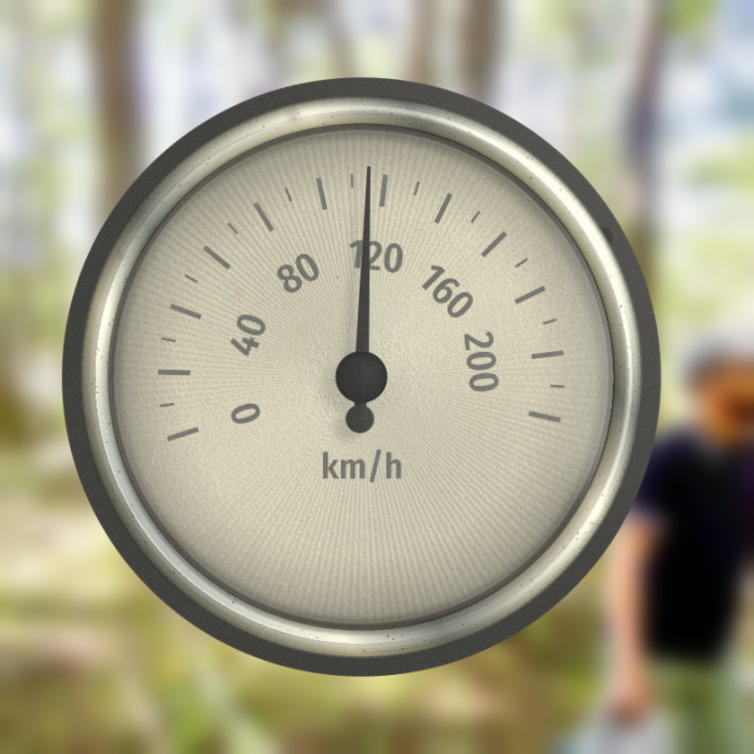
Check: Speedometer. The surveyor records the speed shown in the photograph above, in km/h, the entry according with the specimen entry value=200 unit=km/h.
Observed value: value=115 unit=km/h
